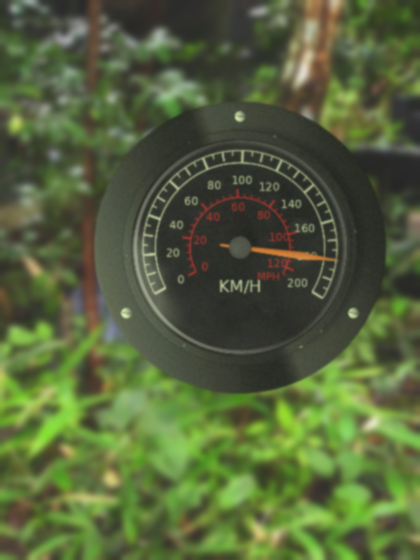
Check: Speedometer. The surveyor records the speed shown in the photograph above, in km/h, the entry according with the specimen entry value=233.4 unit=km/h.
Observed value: value=180 unit=km/h
